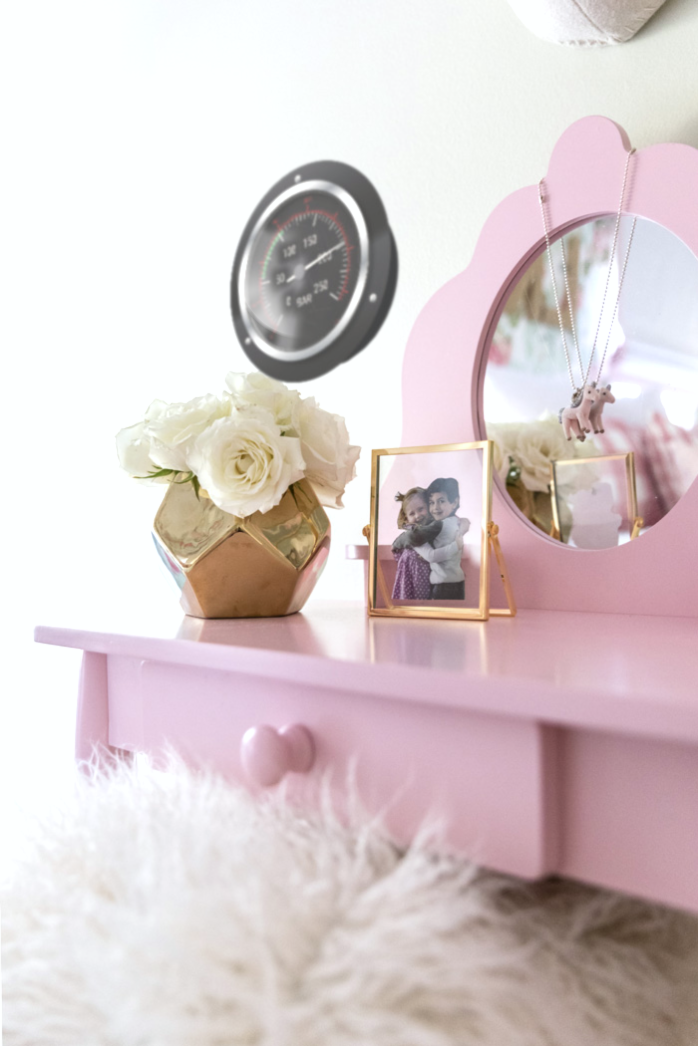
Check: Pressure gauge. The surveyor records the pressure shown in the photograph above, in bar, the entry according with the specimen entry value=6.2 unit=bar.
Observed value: value=200 unit=bar
